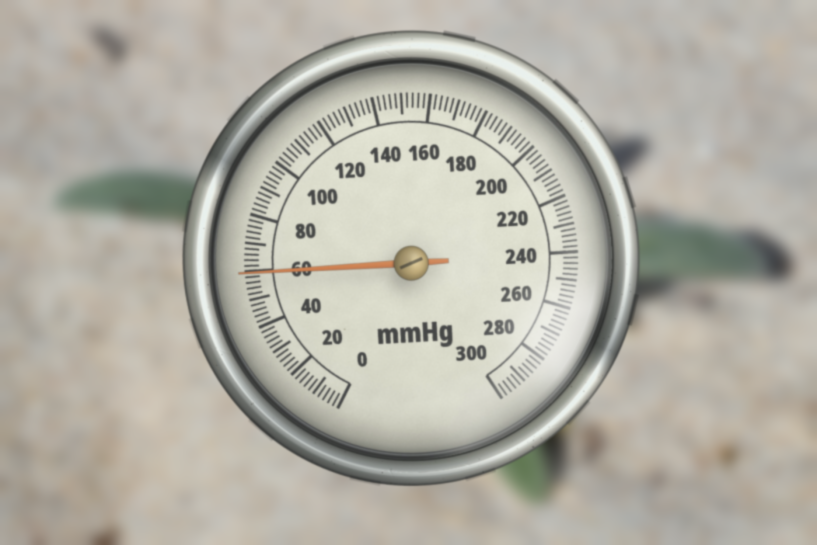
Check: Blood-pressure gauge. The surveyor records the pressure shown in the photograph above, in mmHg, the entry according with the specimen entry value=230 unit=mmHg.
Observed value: value=60 unit=mmHg
